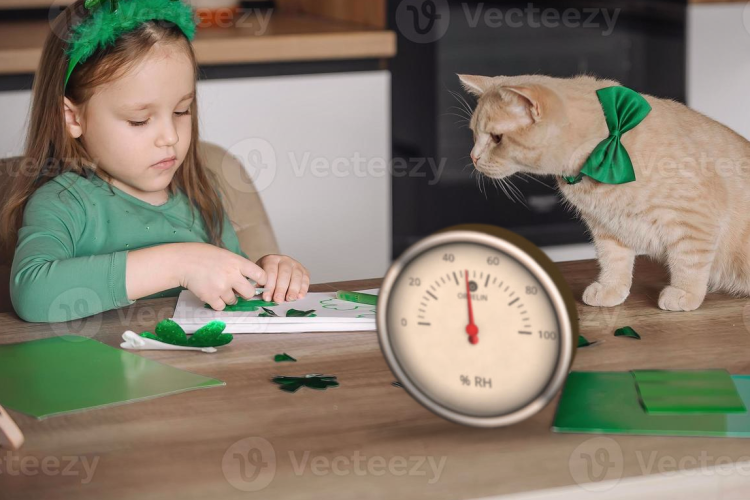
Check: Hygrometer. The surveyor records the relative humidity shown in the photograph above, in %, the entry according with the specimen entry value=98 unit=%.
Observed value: value=48 unit=%
